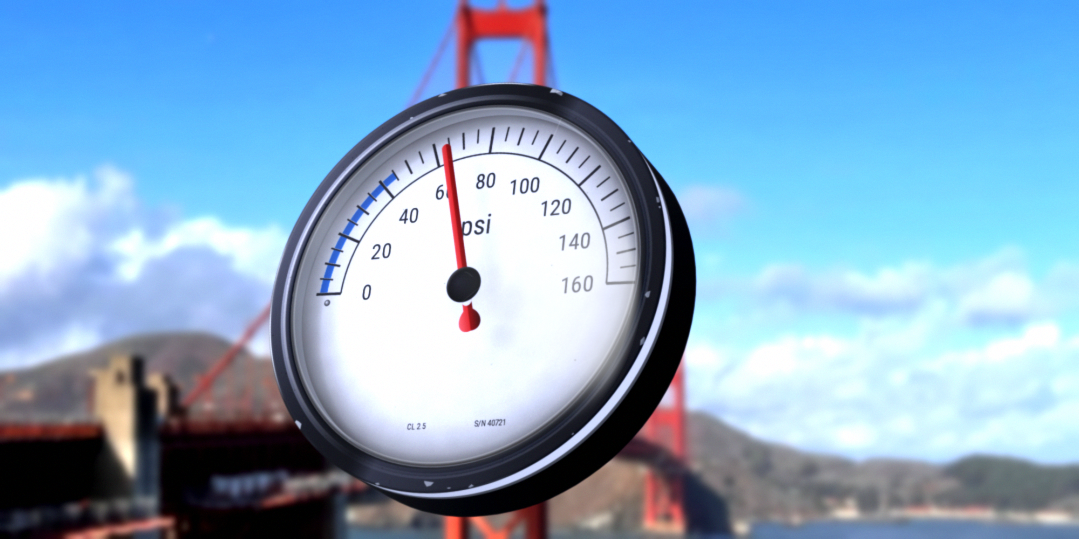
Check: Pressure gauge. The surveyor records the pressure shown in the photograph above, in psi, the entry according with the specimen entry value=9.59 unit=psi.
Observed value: value=65 unit=psi
